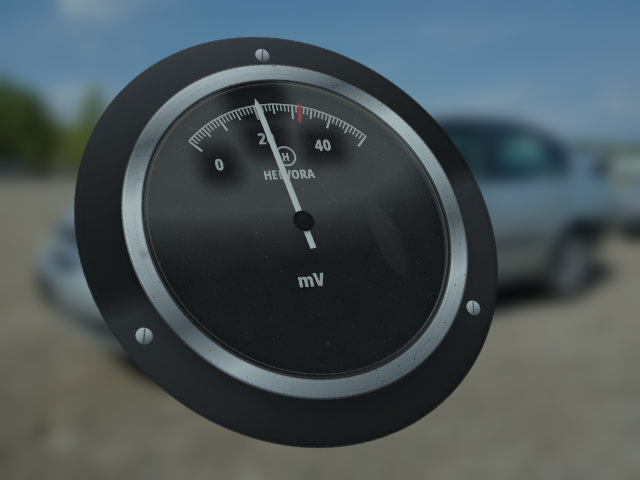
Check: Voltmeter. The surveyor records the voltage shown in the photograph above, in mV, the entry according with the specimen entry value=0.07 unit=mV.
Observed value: value=20 unit=mV
